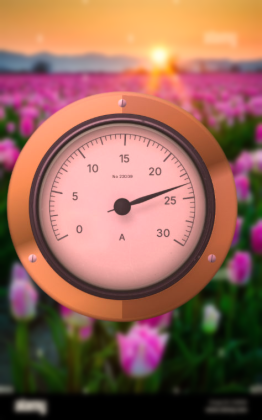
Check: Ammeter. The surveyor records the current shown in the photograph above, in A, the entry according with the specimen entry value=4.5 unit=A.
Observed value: value=23.5 unit=A
